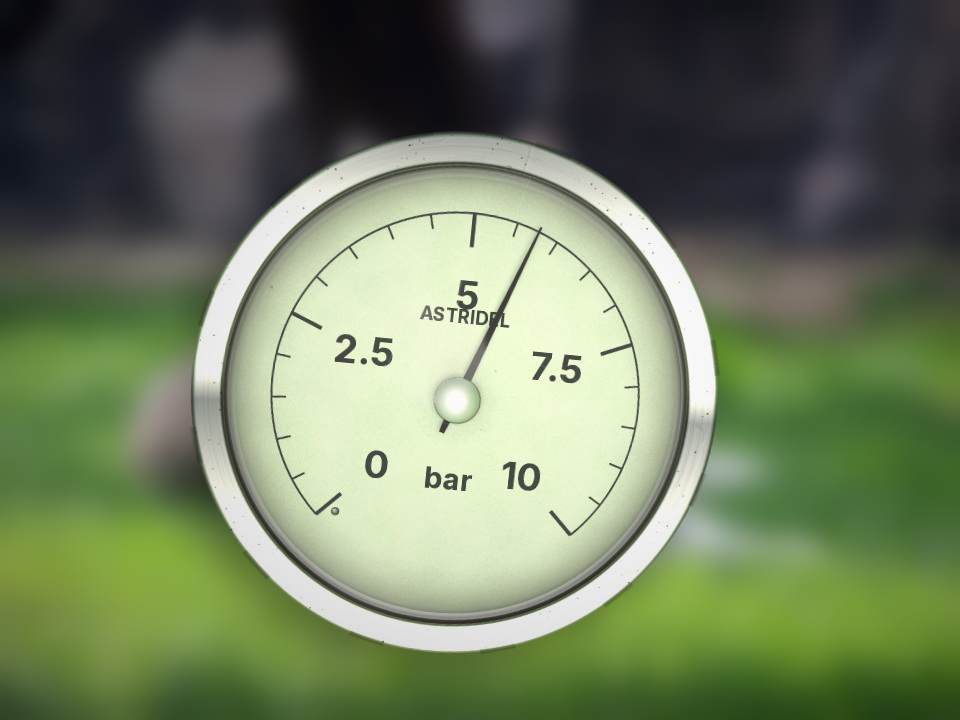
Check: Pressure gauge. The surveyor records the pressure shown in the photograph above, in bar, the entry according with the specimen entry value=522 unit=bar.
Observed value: value=5.75 unit=bar
